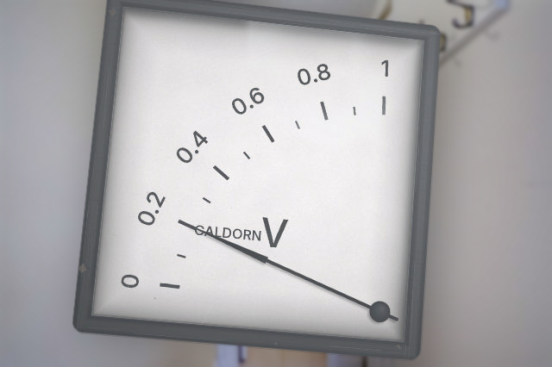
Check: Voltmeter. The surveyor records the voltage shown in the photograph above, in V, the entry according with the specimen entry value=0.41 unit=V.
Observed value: value=0.2 unit=V
